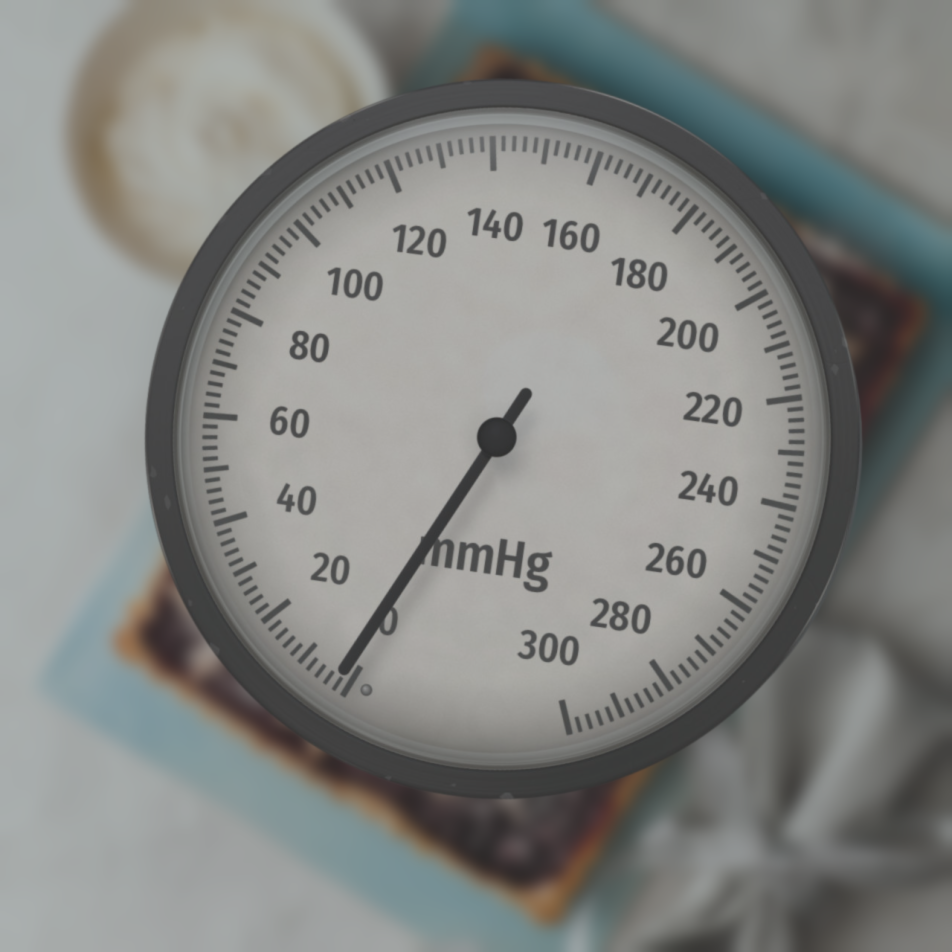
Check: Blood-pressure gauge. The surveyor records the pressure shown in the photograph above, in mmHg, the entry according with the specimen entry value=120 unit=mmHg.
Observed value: value=2 unit=mmHg
